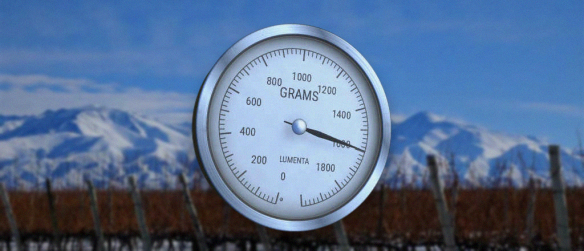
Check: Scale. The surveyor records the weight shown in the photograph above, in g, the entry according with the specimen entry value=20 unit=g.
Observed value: value=1600 unit=g
